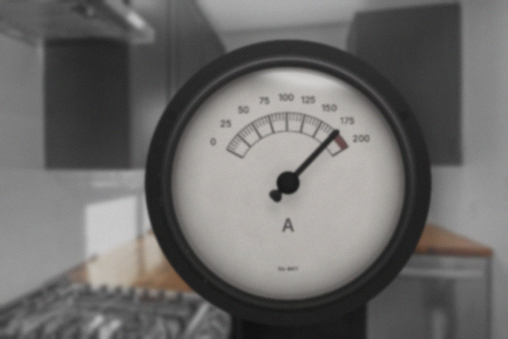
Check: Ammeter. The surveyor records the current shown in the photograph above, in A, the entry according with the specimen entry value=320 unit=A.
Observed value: value=175 unit=A
